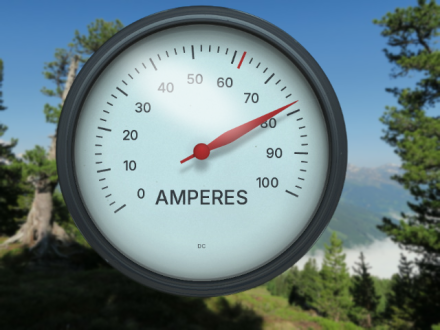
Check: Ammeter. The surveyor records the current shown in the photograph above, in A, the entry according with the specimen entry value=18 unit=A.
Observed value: value=78 unit=A
